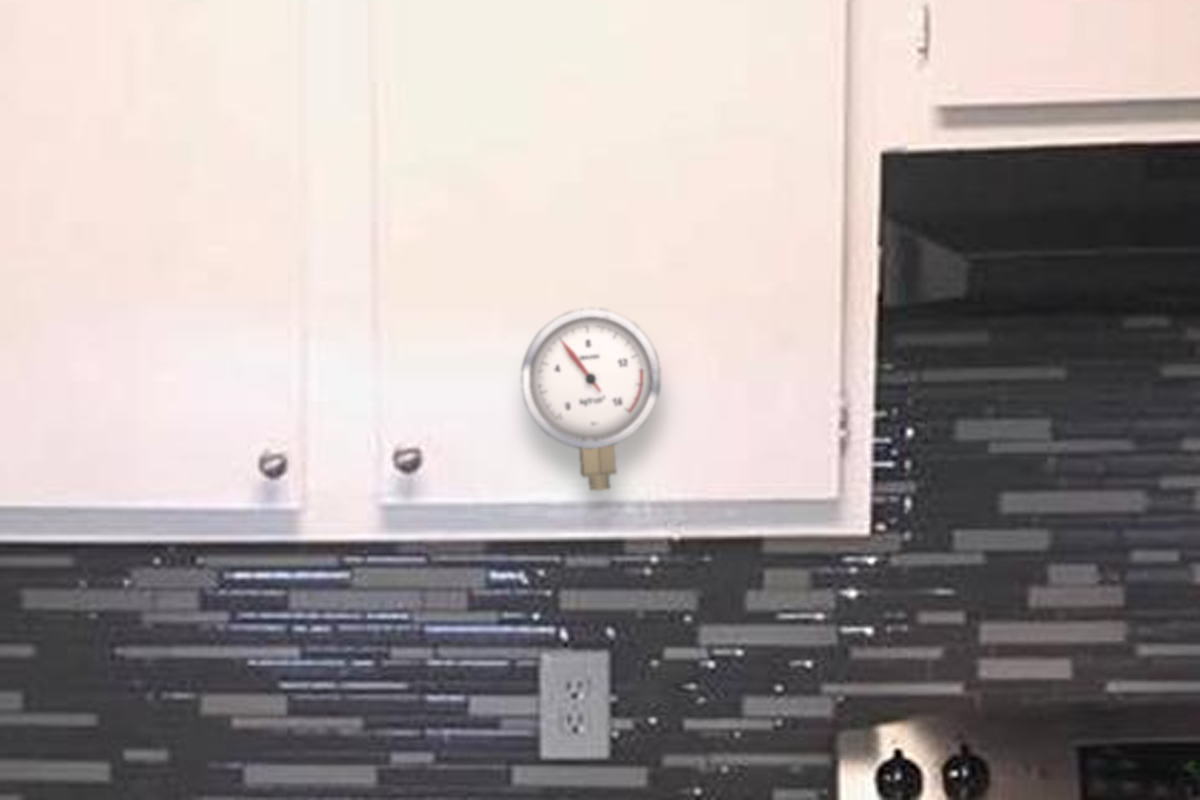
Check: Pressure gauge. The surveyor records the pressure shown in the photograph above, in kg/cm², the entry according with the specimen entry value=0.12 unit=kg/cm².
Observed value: value=6 unit=kg/cm²
